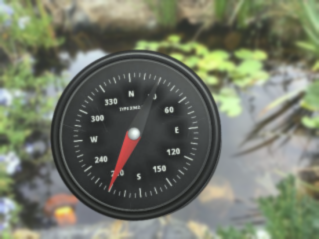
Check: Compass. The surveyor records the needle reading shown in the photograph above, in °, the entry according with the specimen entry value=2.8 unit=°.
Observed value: value=210 unit=°
